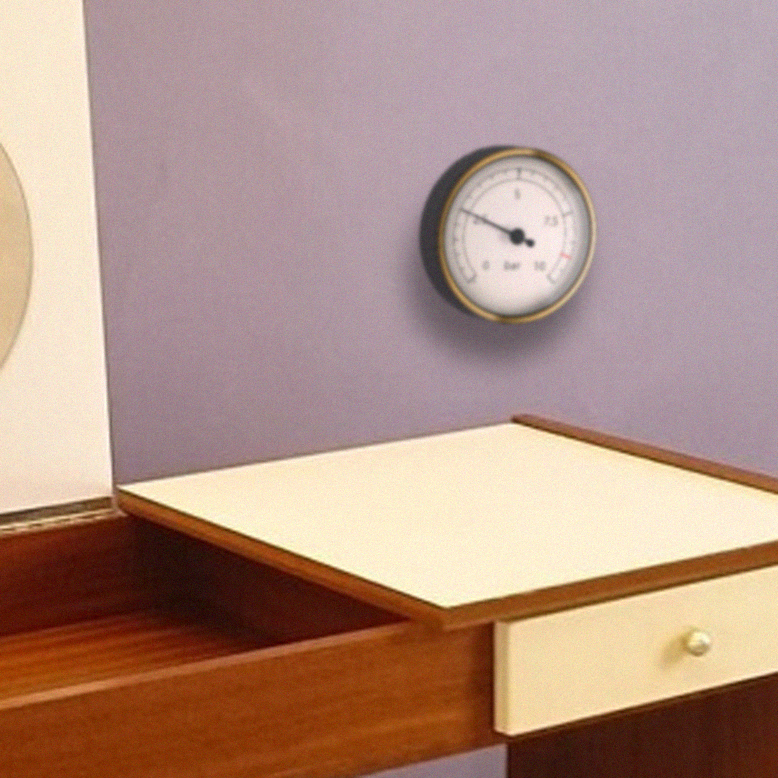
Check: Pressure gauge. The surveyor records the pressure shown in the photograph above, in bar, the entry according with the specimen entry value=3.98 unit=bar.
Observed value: value=2.5 unit=bar
